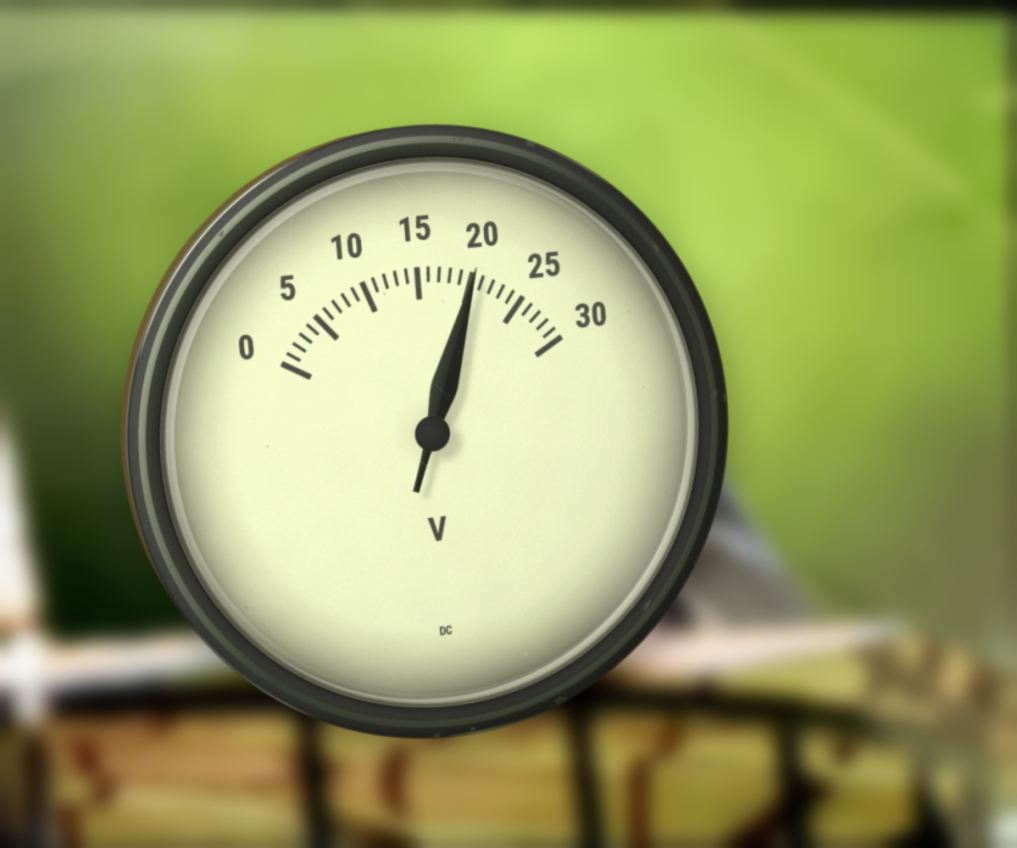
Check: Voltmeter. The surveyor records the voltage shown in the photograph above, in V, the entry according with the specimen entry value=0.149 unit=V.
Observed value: value=20 unit=V
